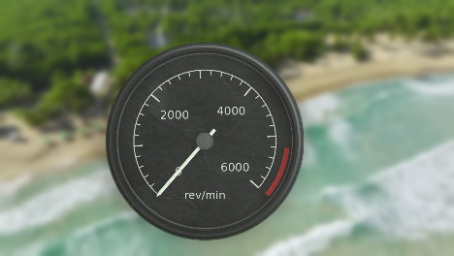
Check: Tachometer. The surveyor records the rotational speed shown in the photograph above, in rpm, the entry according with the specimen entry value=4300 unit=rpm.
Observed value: value=0 unit=rpm
